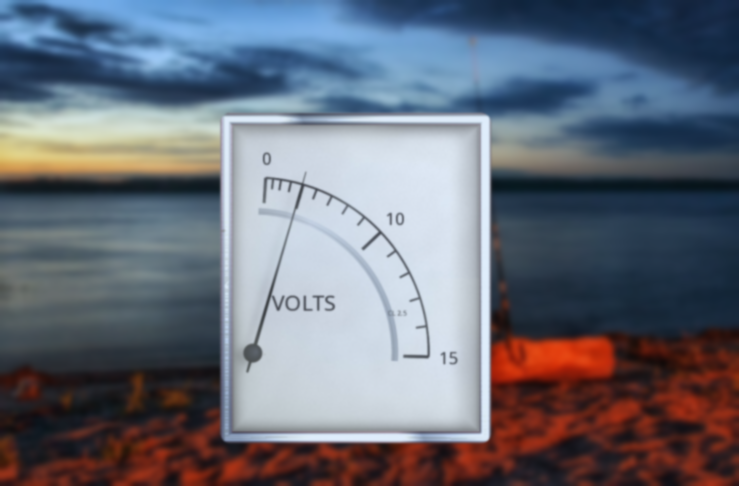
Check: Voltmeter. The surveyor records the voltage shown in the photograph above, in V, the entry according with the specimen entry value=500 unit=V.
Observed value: value=5 unit=V
